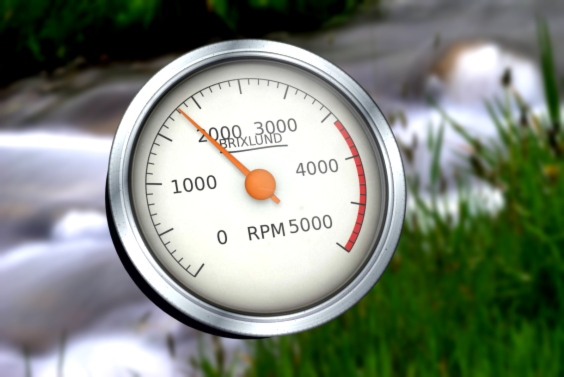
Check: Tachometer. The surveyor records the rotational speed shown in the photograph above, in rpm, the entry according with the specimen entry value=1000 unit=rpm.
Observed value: value=1800 unit=rpm
